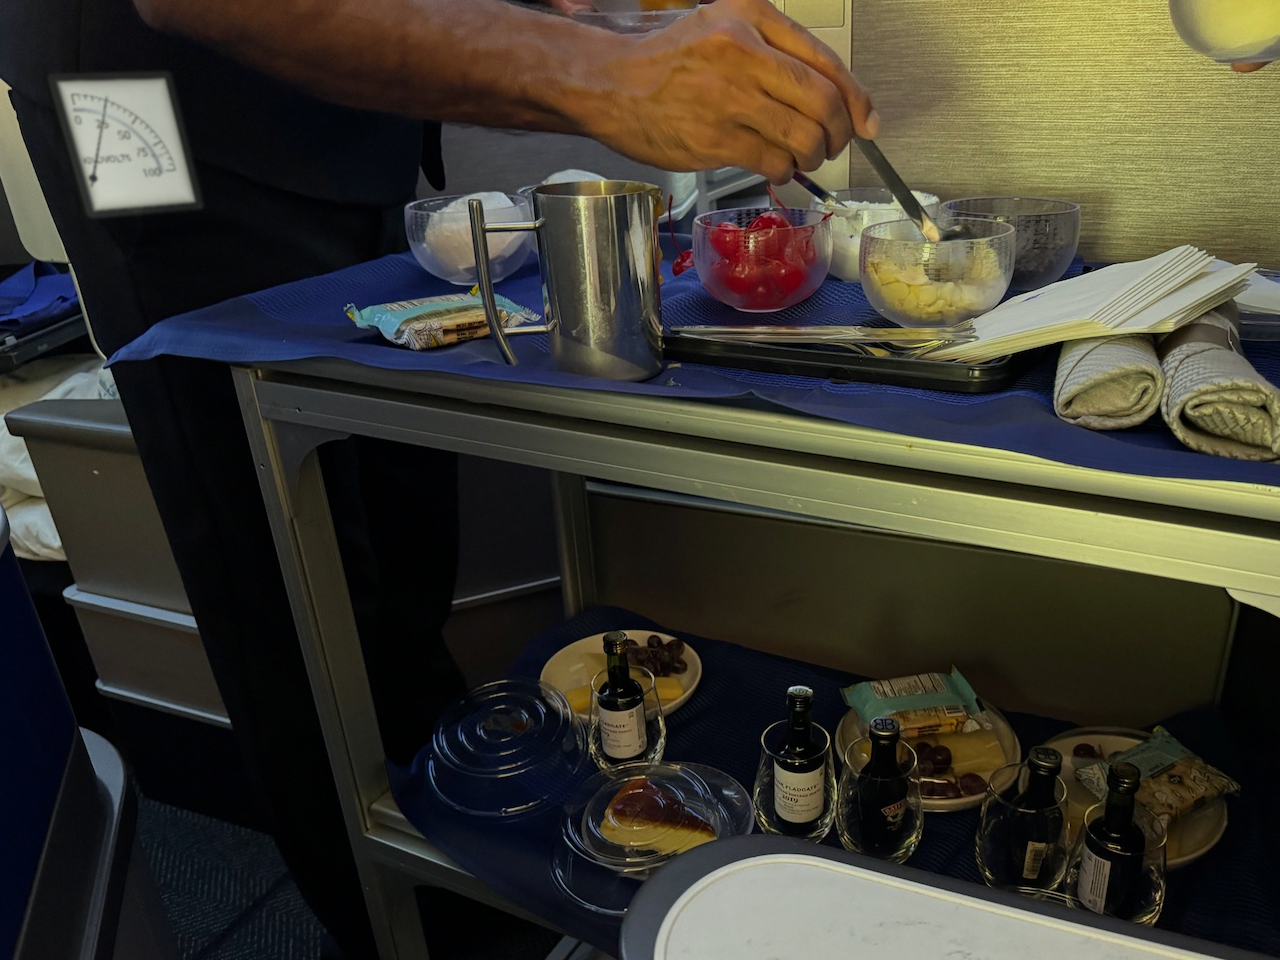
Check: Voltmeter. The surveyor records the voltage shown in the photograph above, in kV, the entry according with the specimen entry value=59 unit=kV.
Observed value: value=25 unit=kV
